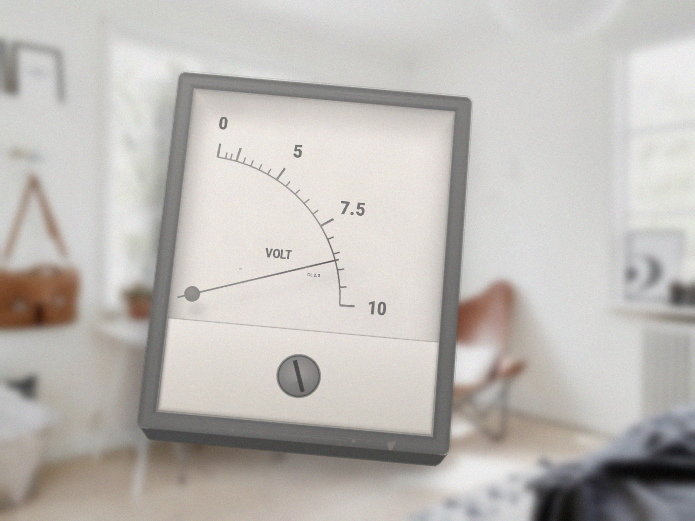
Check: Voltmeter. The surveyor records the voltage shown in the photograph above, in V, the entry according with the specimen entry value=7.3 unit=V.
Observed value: value=8.75 unit=V
